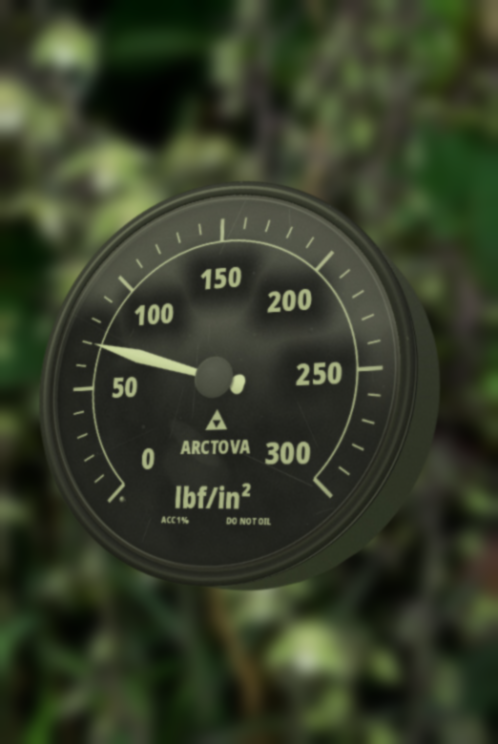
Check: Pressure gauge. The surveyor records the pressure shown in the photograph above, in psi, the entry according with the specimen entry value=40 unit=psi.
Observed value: value=70 unit=psi
